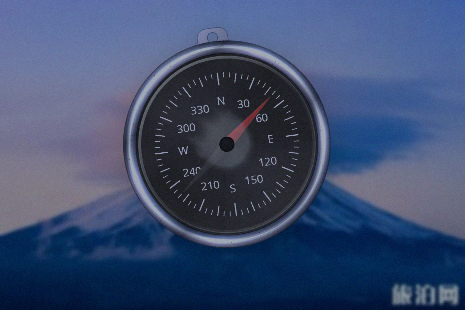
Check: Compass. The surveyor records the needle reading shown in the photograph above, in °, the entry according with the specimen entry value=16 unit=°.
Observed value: value=50 unit=°
